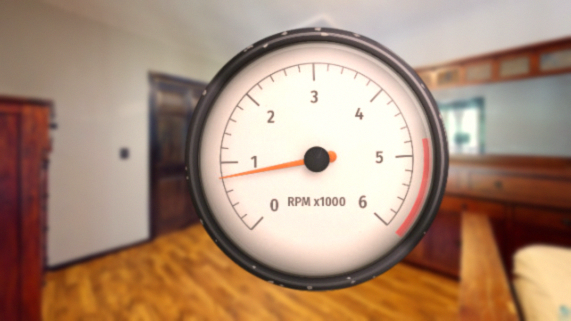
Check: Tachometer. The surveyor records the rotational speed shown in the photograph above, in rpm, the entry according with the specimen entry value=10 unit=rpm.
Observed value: value=800 unit=rpm
